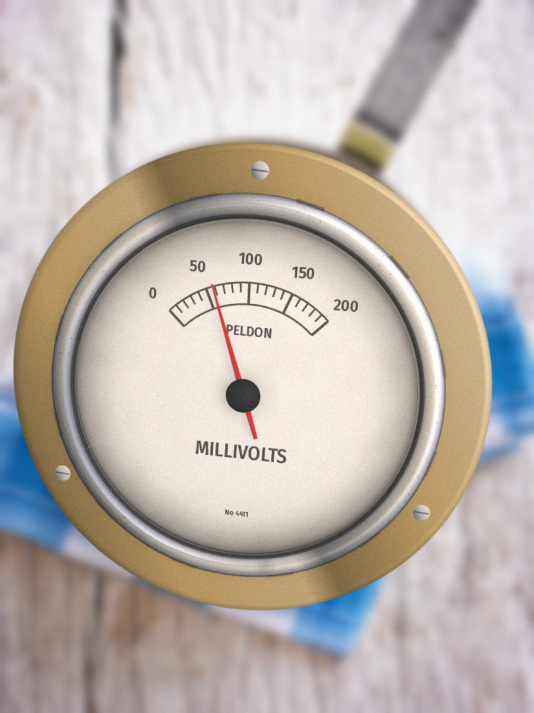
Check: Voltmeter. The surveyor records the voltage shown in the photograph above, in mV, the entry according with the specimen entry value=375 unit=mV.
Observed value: value=60 unit=mV
